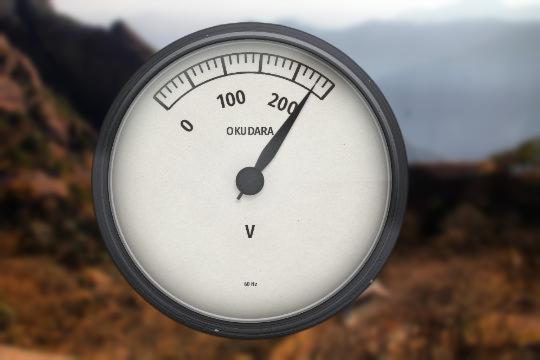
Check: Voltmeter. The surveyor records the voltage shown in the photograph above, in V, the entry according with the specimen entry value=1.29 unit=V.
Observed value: value=230 unit=V
